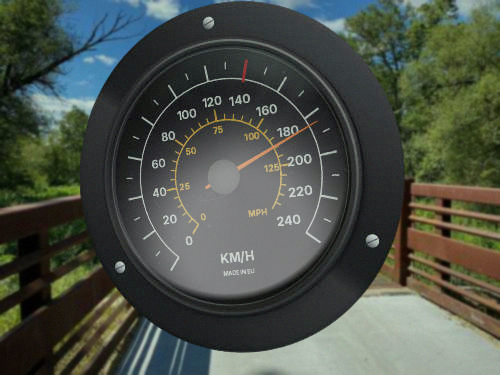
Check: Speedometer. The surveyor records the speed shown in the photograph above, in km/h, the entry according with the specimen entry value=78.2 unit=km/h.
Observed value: value=185 unit=km/h
